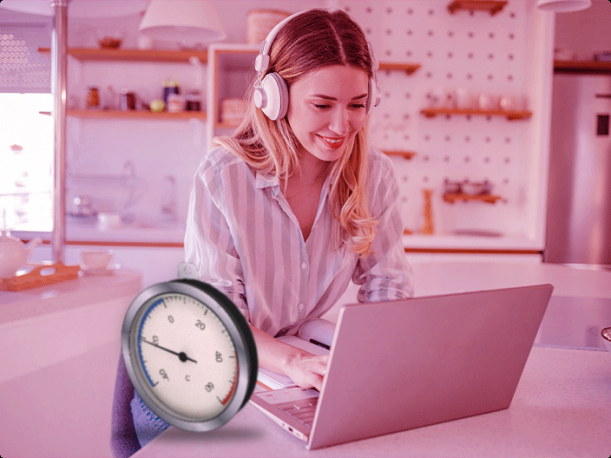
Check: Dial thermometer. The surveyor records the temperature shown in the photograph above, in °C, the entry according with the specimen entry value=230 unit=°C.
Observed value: value=-20 unit=°C
